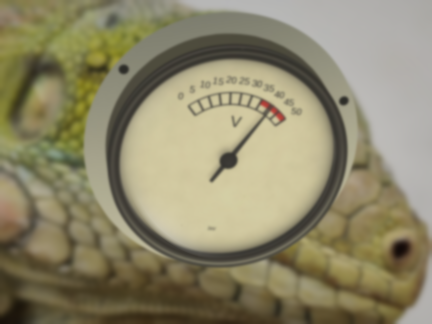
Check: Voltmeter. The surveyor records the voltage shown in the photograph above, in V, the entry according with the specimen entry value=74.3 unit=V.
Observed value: value=40 unit=V
